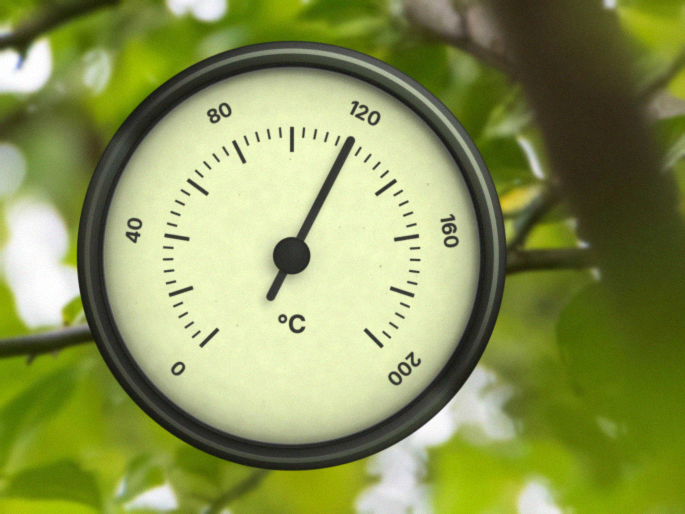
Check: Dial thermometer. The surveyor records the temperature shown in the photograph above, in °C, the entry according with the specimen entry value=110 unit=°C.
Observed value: value=120 unit=°C
